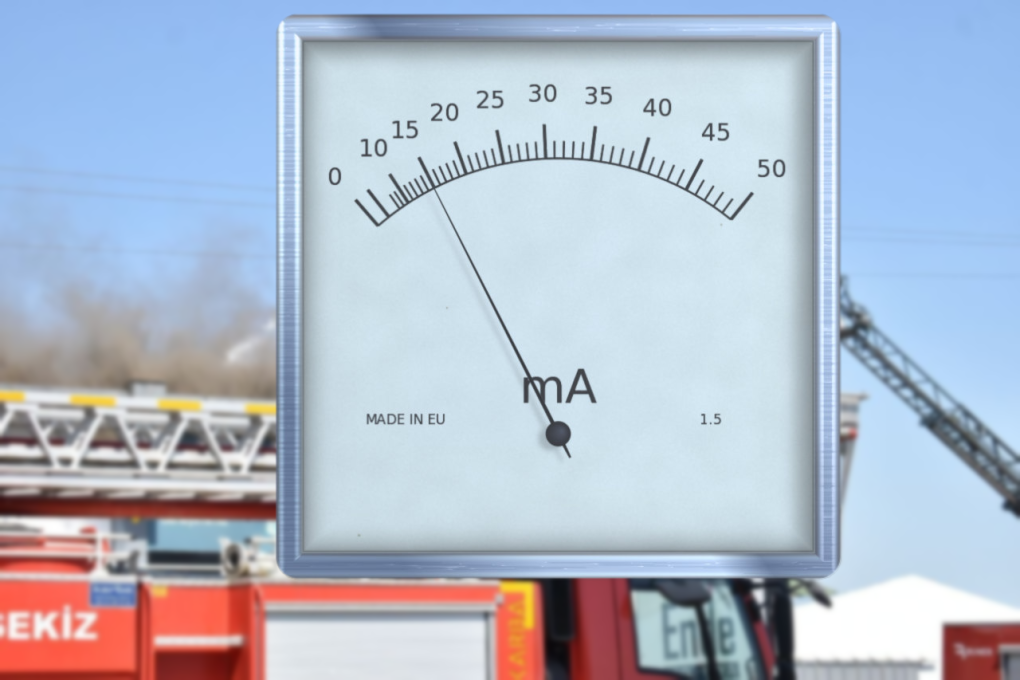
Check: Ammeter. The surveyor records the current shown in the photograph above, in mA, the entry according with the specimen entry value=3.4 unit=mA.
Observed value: value=15 unit=mA
